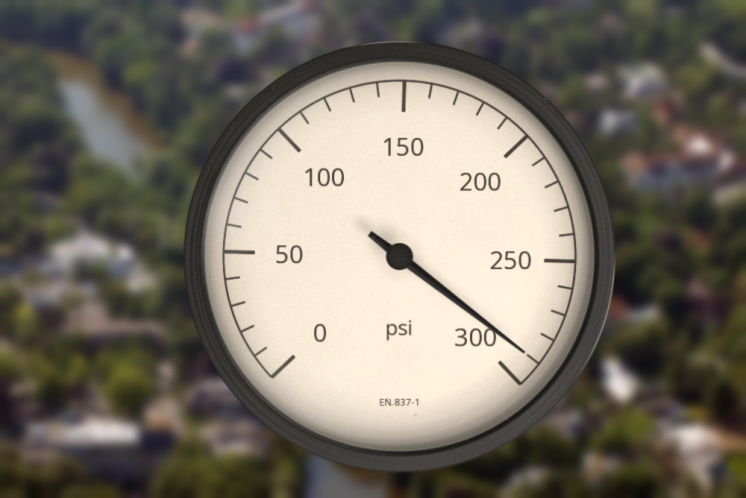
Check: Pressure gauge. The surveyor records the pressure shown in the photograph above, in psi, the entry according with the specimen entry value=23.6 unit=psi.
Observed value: value=290 unit=psi
